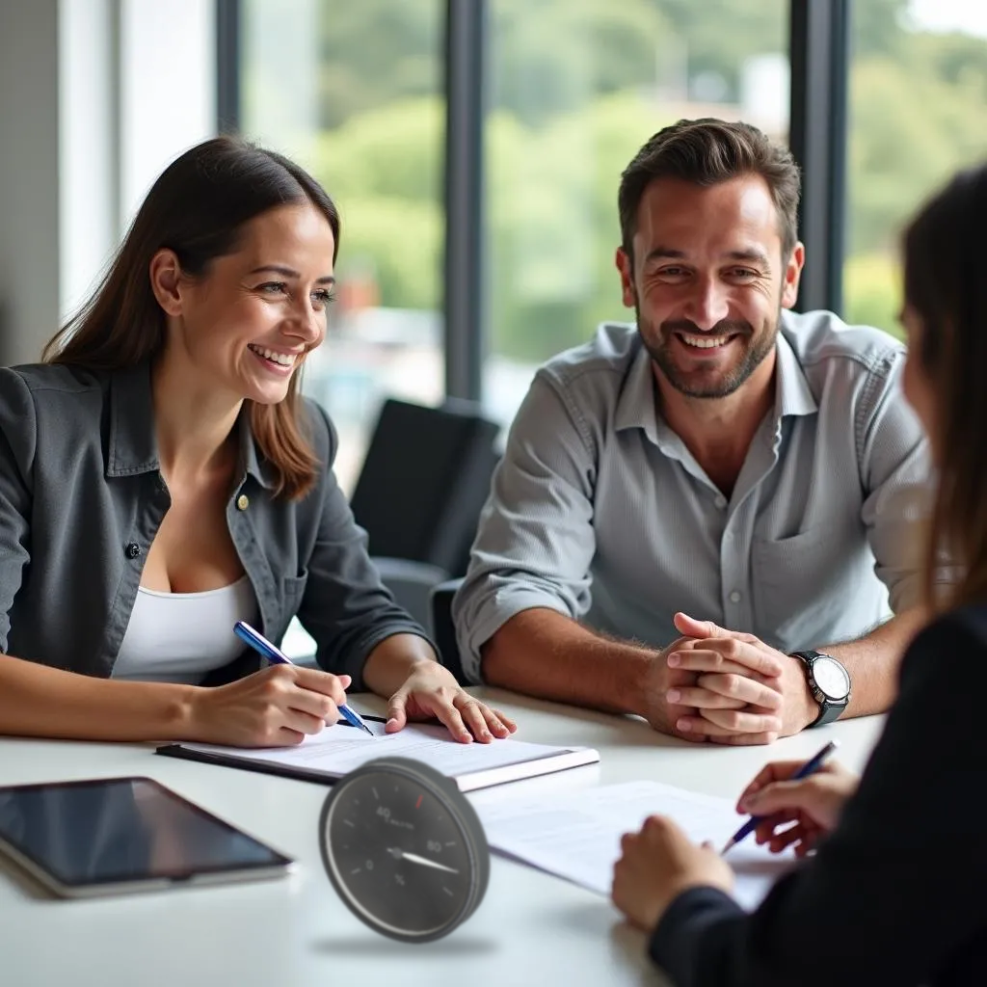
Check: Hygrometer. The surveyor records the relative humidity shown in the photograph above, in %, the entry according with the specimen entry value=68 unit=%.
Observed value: value=90 unit=%
